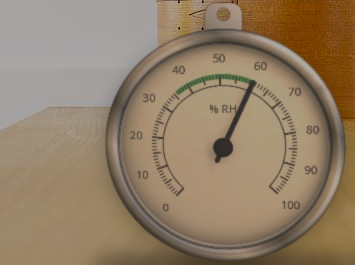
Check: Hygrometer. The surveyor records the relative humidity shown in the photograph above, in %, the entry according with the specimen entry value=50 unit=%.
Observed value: value=60 unit=%
